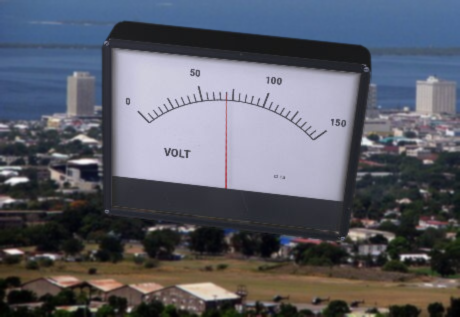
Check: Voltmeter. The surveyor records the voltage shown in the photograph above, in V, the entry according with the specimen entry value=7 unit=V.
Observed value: value=70 unit=V
